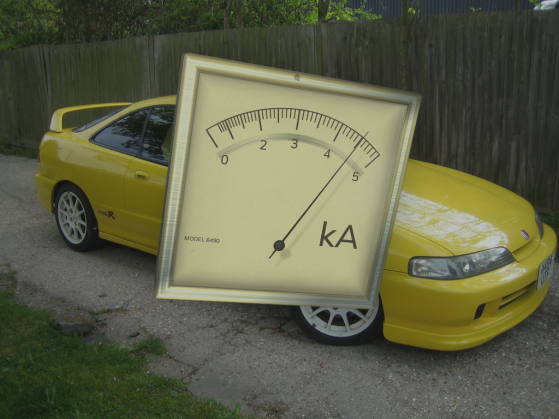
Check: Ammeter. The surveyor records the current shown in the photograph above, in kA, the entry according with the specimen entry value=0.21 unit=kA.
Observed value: value=4.5 unit=kA
